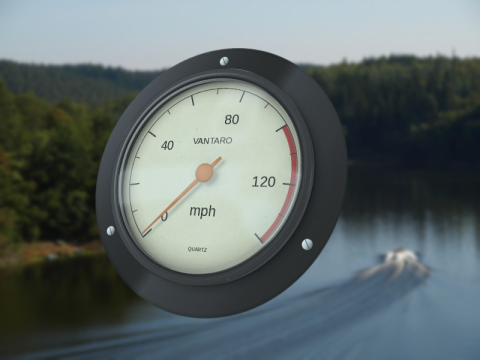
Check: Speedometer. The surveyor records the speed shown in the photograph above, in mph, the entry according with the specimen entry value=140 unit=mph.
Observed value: value=0 unit=mph
